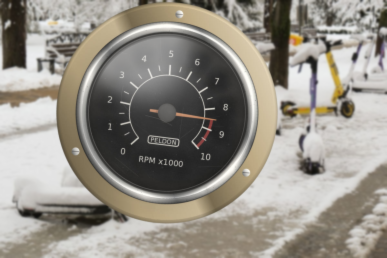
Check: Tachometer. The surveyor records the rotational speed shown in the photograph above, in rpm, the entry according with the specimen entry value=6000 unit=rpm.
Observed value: value=8500 unit=rpm
